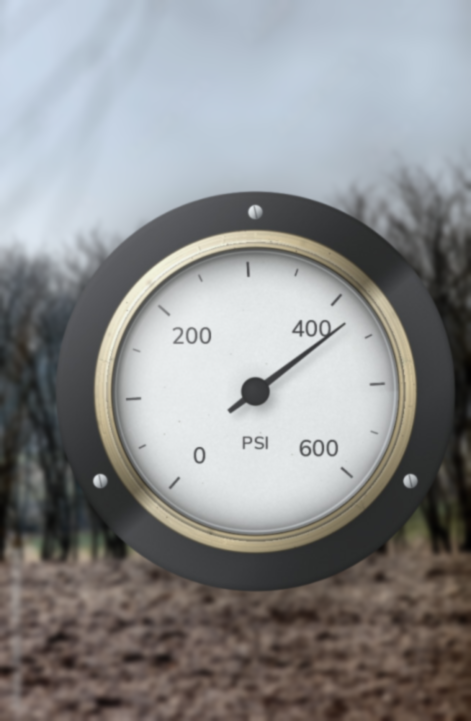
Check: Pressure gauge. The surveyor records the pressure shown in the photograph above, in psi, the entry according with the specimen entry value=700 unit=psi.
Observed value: value=425 unit=psi
